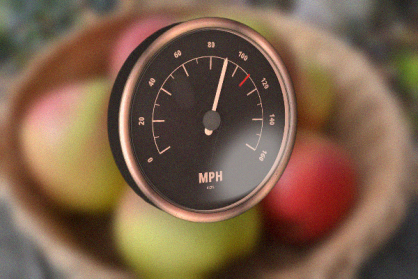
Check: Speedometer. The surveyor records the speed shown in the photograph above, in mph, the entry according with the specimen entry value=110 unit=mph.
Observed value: value=90 unit=mph
